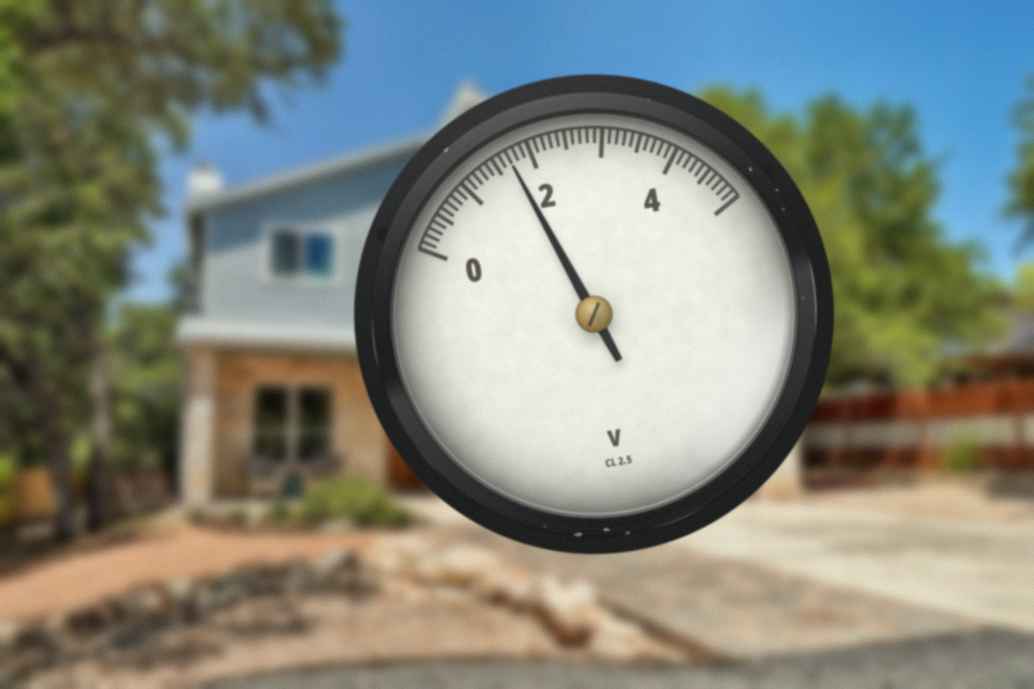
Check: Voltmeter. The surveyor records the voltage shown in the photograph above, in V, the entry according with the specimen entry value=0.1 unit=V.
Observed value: value=1.7 unit=V
